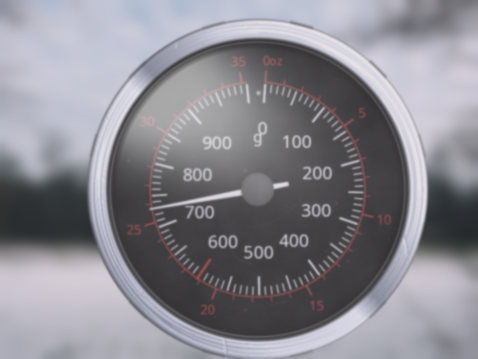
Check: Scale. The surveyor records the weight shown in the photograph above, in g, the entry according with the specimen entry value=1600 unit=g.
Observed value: value=730 unit=g
